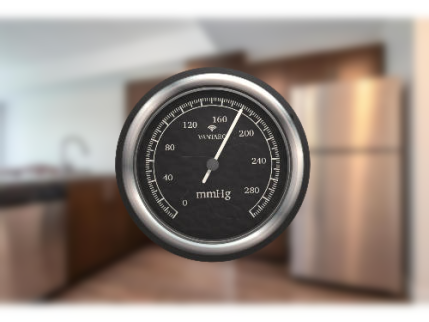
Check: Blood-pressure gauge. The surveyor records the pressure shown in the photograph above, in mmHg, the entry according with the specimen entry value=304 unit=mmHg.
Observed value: value=180 unit=mmHg
